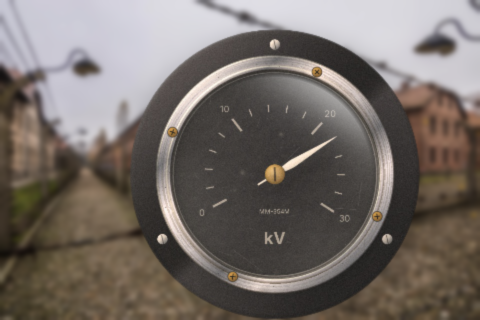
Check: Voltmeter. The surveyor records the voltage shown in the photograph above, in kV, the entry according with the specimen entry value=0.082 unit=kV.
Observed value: value=22 unit=kV
